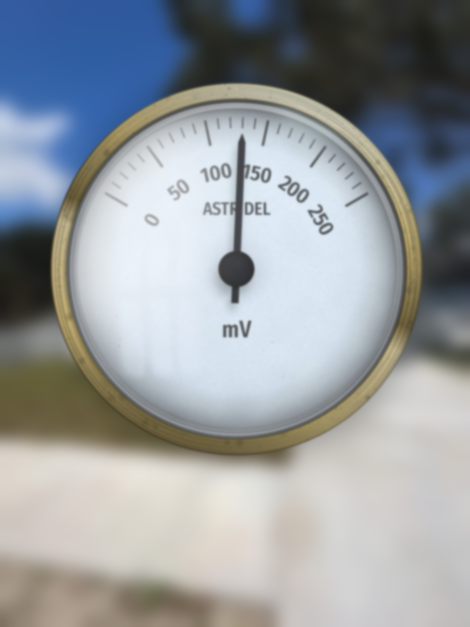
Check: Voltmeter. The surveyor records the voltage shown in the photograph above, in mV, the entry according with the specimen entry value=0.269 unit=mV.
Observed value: value=130 unit=mV
